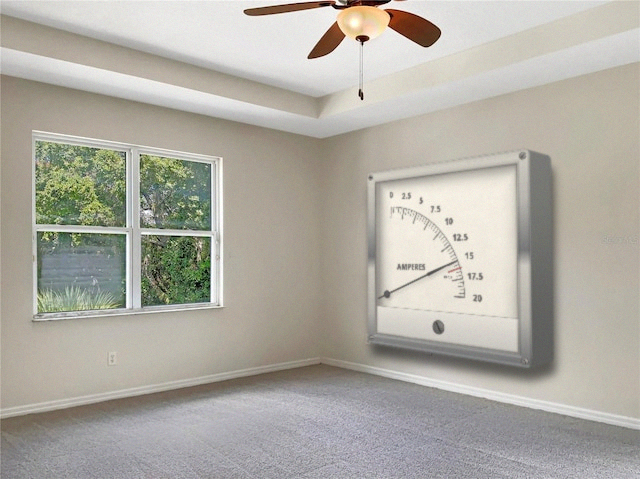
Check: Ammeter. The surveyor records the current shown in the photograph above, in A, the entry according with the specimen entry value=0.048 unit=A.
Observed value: value=15 unit=A
